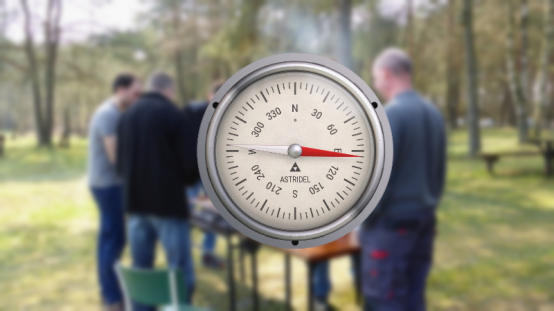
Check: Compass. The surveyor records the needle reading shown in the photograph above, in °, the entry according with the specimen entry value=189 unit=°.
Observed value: value=95 unit=°
